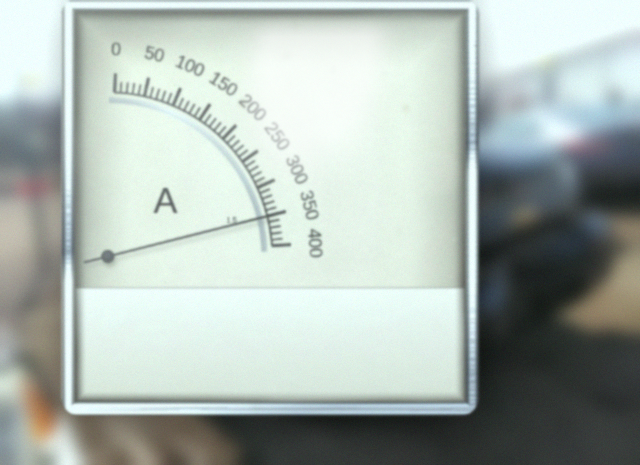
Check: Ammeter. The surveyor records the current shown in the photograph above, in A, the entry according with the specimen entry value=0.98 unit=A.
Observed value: value=350 unit=A
